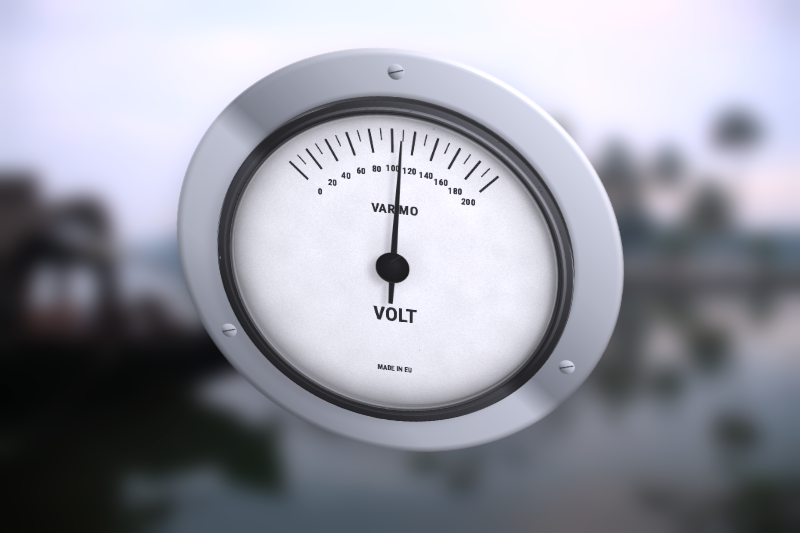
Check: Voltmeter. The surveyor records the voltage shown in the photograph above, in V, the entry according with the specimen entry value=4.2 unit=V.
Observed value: value=110 unit=V
